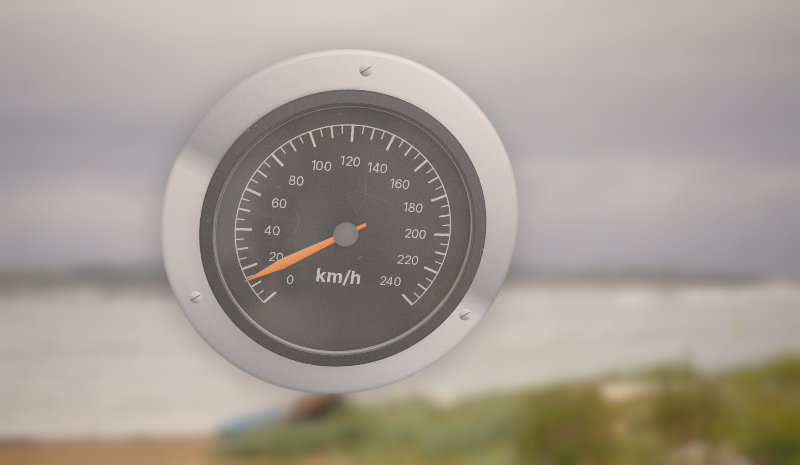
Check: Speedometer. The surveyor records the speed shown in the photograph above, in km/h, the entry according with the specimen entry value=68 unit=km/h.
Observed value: value=15 unit=km/h
